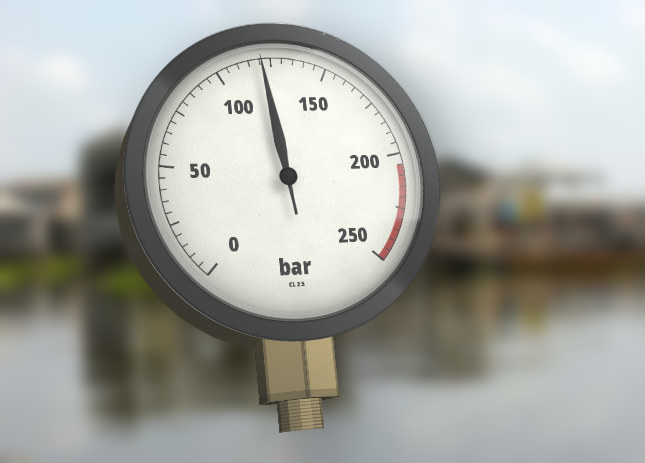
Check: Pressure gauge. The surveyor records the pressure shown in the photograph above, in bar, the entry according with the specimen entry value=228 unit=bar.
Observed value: value=120 unit=bar
